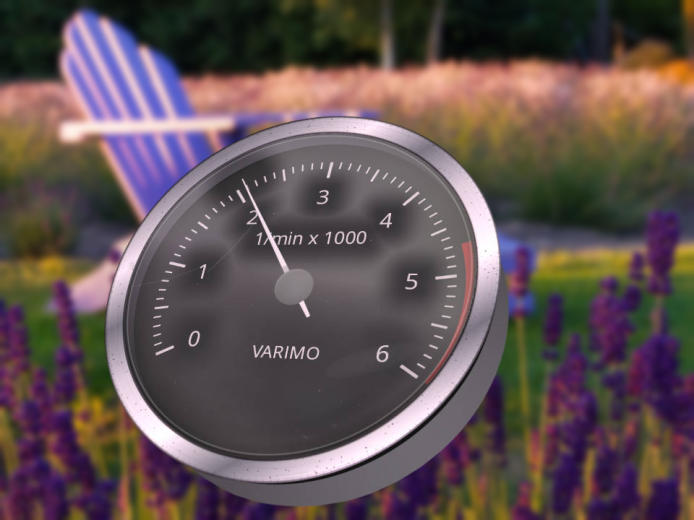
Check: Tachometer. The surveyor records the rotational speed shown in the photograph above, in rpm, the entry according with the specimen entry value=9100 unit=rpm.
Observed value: value=2100 unit=rpm
